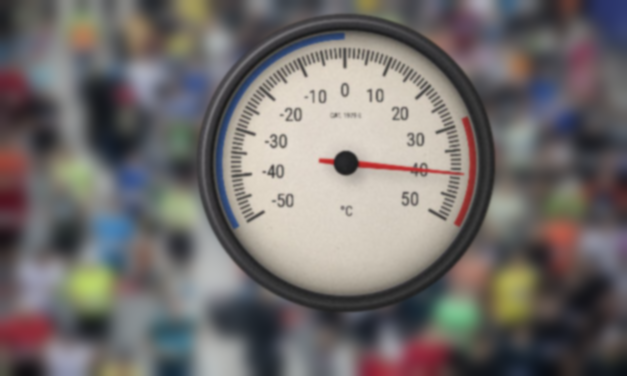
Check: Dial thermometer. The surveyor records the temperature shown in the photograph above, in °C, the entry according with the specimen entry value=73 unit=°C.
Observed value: value=40 unit=°C
